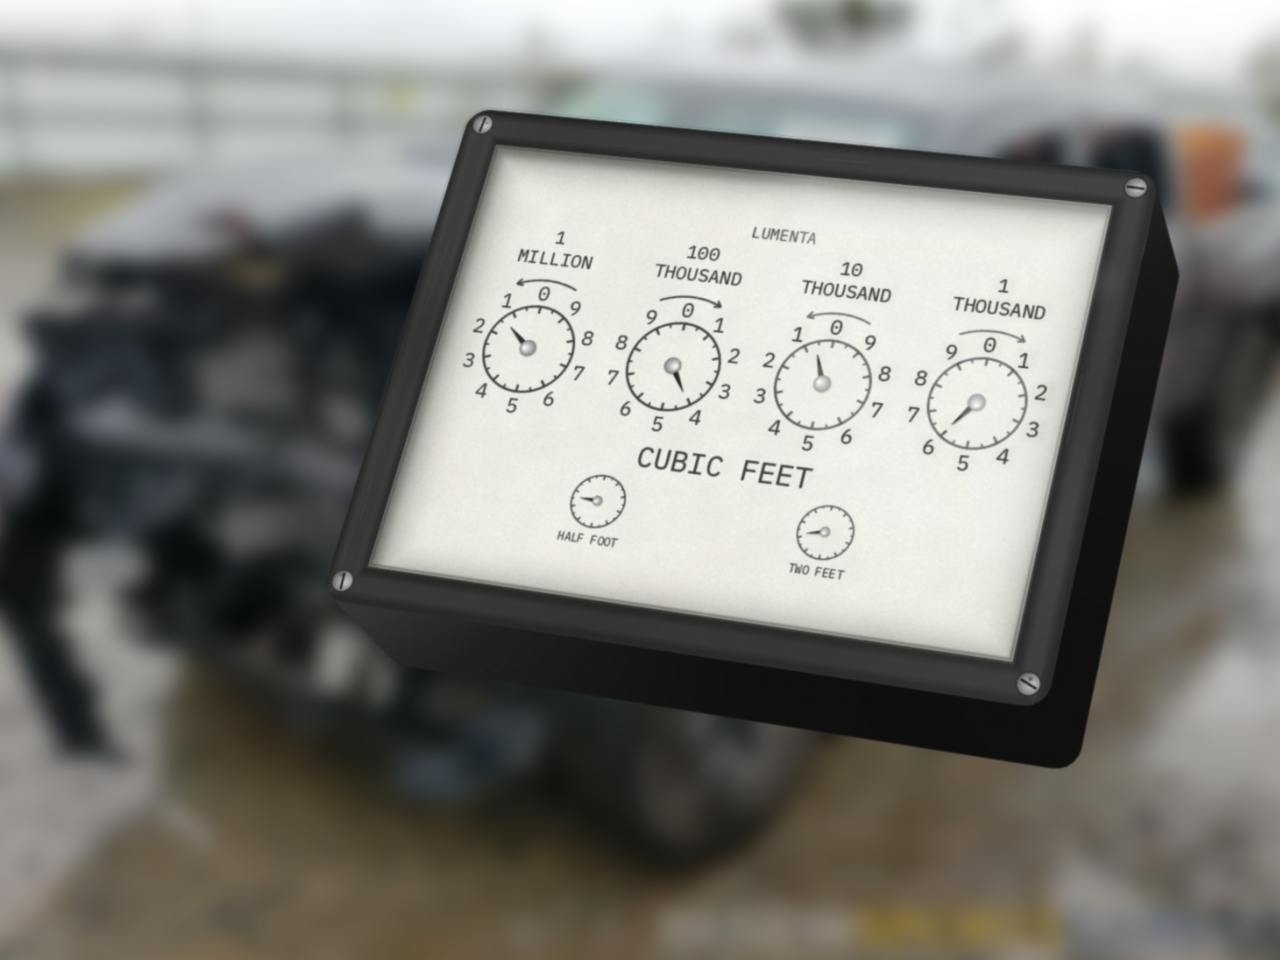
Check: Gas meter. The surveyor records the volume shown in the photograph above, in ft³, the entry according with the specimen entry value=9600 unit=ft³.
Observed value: value=140600 unit=ft³
